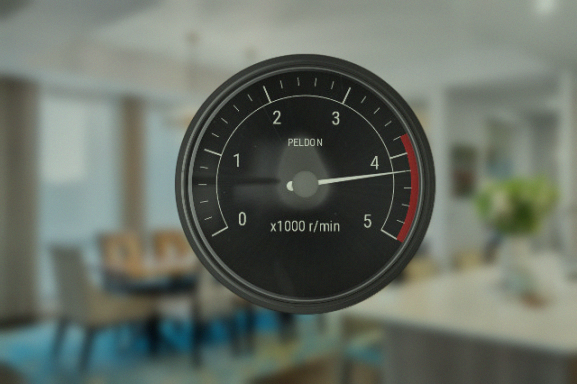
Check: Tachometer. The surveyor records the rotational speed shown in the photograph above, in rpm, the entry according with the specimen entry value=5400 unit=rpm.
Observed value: value=4200 unit=rpm
